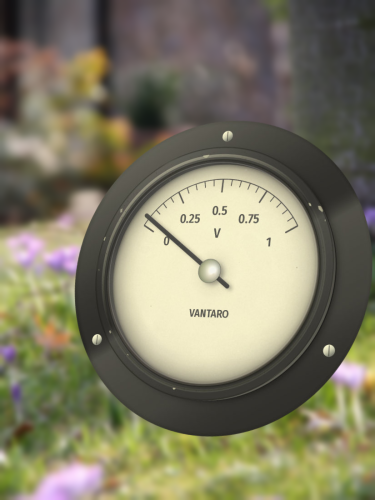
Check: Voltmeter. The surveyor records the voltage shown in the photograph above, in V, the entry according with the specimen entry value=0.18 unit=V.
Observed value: value=0.05 unit=V
